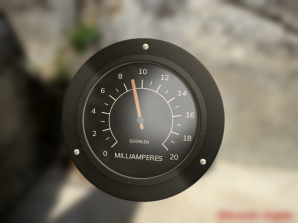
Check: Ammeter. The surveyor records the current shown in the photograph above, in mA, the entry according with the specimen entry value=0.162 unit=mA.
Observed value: value=9 unit=mA
